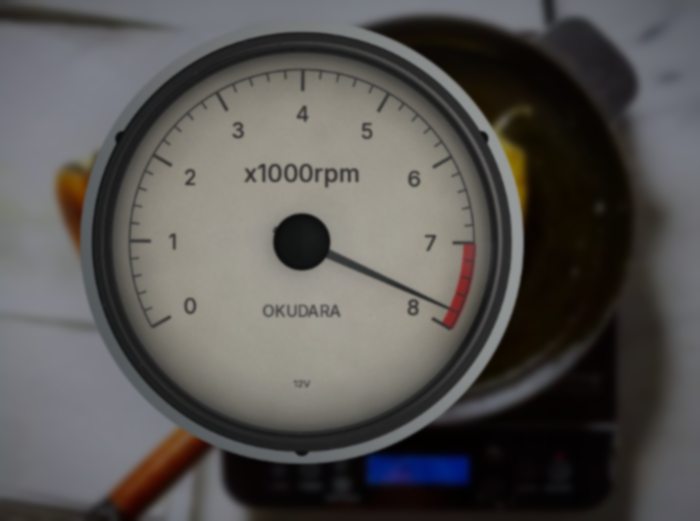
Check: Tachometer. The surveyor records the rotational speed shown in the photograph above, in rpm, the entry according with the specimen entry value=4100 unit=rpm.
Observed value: value=7800 unit=rpm
